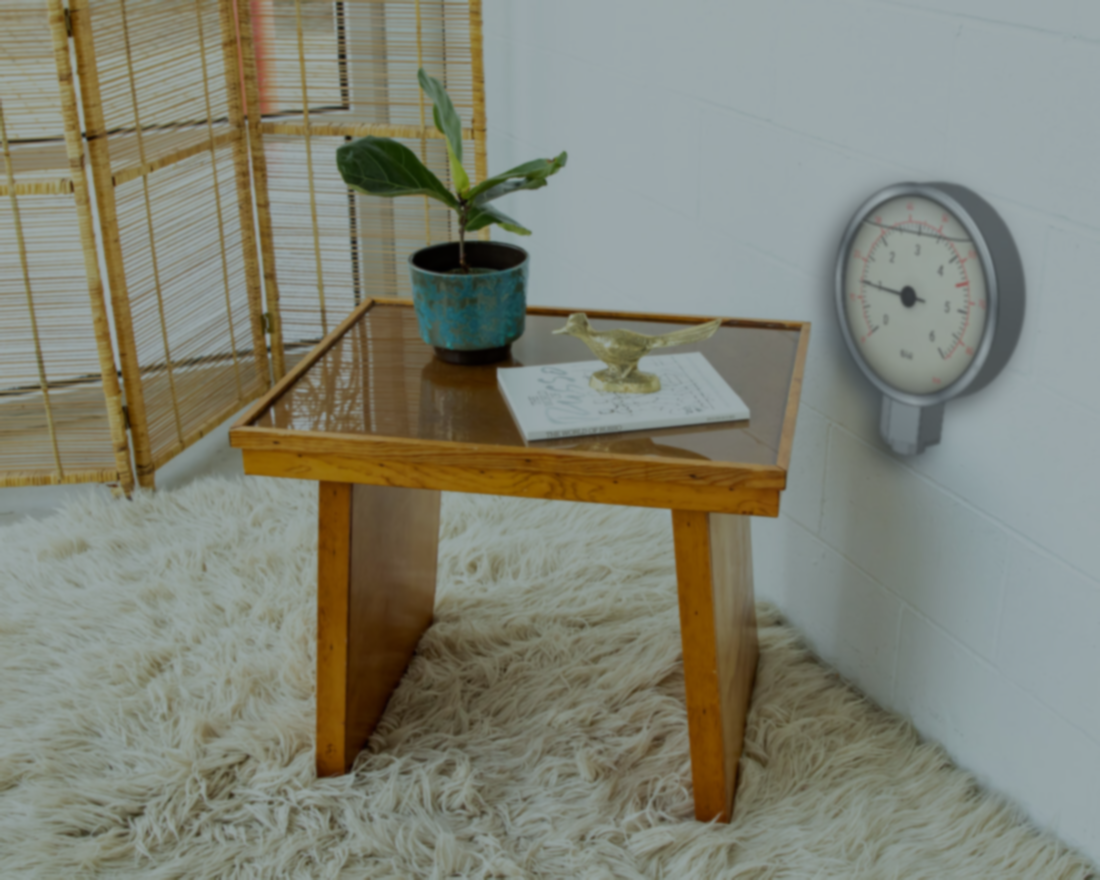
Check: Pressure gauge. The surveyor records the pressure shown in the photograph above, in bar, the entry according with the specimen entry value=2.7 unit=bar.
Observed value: value=1 unit=bar
